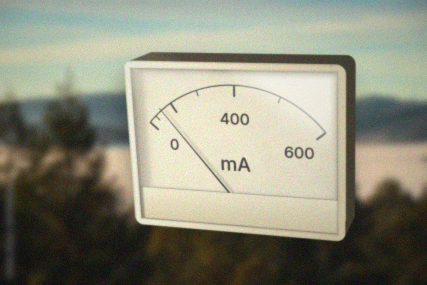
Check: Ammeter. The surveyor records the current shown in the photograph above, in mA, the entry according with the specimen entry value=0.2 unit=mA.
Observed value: value=150 unit=mA
